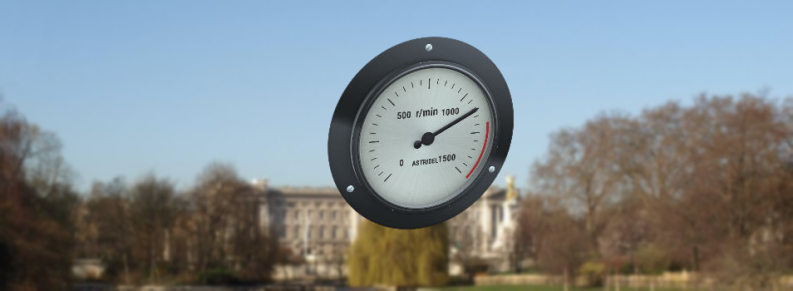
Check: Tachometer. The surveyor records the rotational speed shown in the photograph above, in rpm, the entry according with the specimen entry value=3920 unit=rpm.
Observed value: value=1100 unit=rpm
